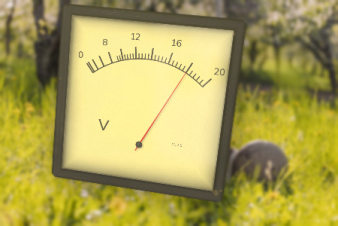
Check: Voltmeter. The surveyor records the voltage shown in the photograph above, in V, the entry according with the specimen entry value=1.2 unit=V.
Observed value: value=18 unit=V
